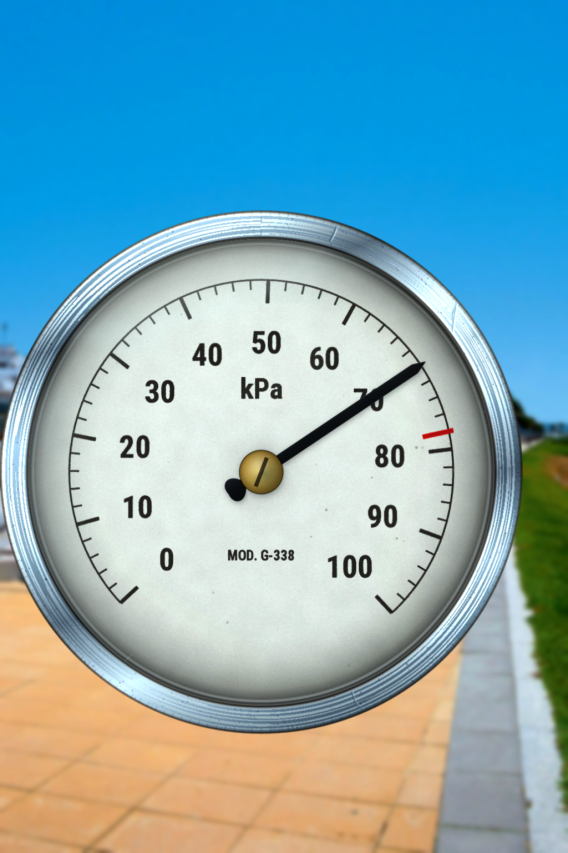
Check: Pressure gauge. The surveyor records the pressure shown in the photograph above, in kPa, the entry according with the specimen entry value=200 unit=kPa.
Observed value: value=70 unit=kPa
